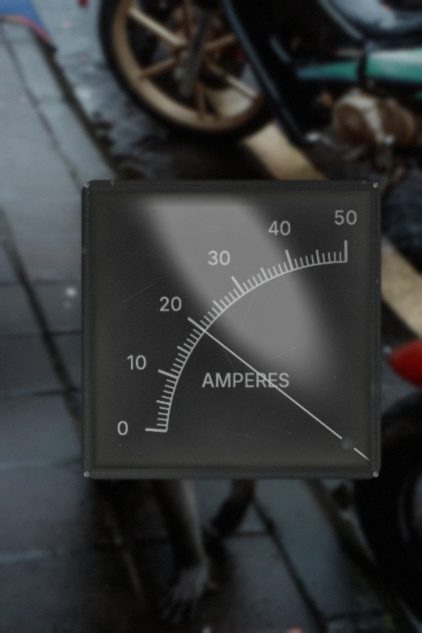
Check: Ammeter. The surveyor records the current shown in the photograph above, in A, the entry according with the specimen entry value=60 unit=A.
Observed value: value=20 unit=A
